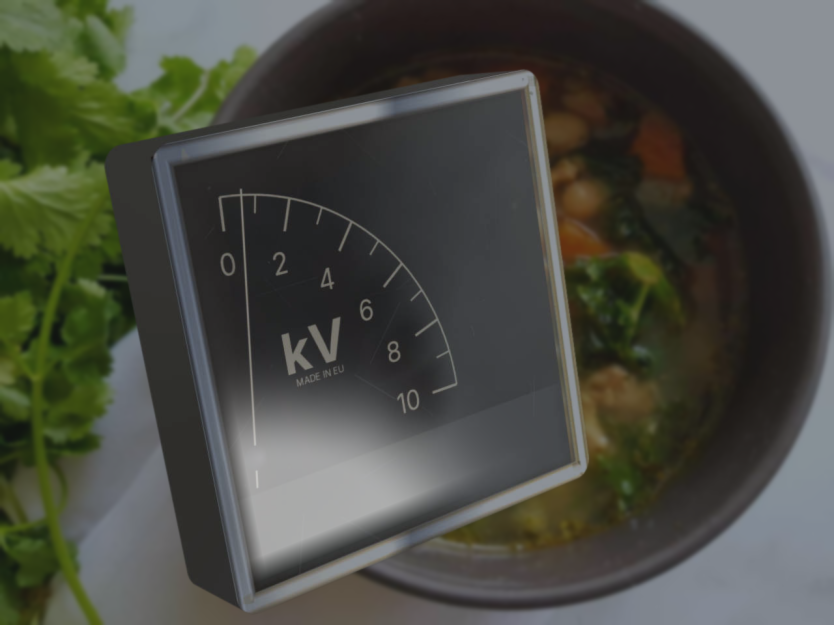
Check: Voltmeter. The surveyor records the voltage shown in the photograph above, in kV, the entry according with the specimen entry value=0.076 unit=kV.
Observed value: value=0.5 unit=kV
